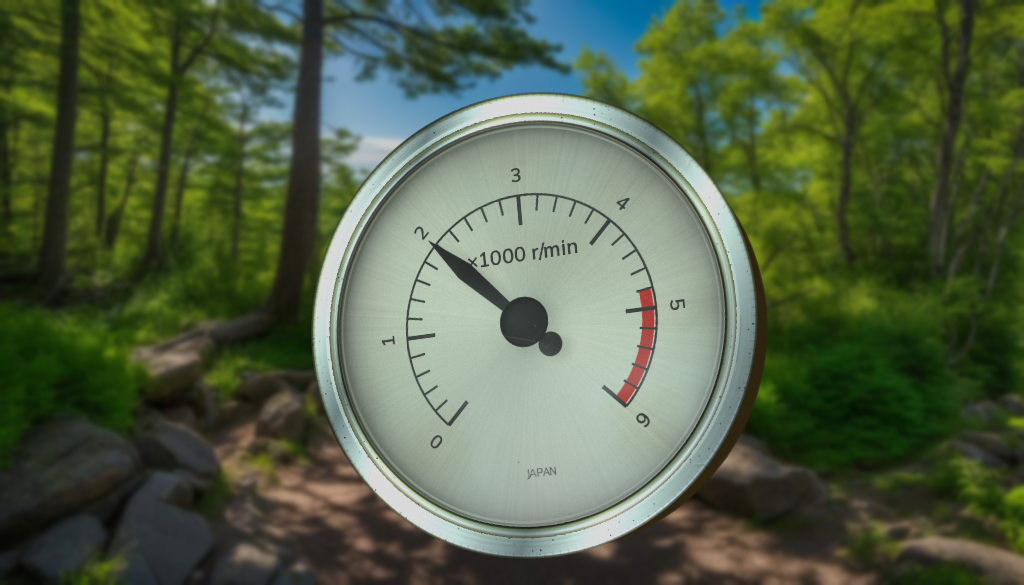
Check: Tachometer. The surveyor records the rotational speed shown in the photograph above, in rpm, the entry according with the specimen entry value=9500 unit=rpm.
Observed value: value=2000 unit=rpm
